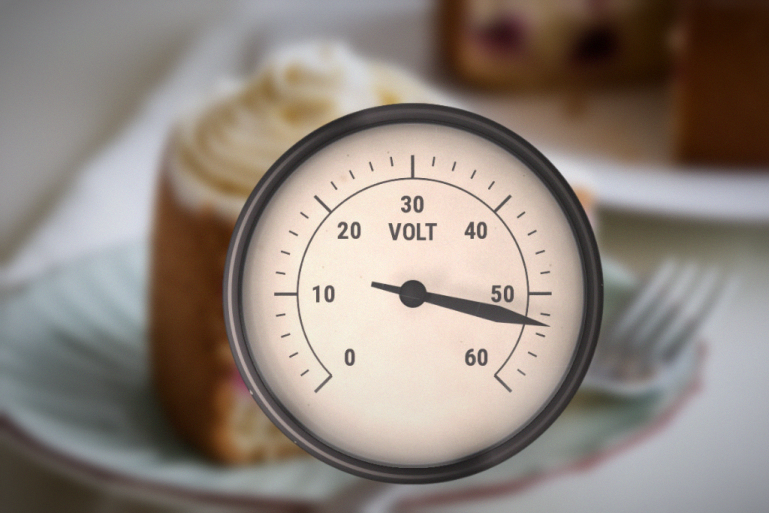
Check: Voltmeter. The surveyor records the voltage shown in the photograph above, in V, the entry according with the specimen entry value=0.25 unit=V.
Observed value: value=53 unit=V
